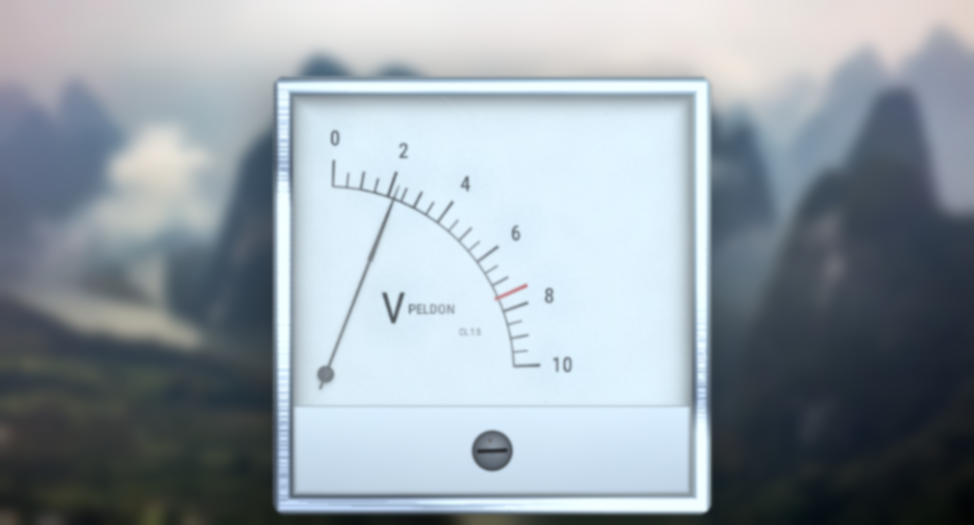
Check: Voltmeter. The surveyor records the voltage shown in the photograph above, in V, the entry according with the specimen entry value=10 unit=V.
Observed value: value=2.25 unit=V
